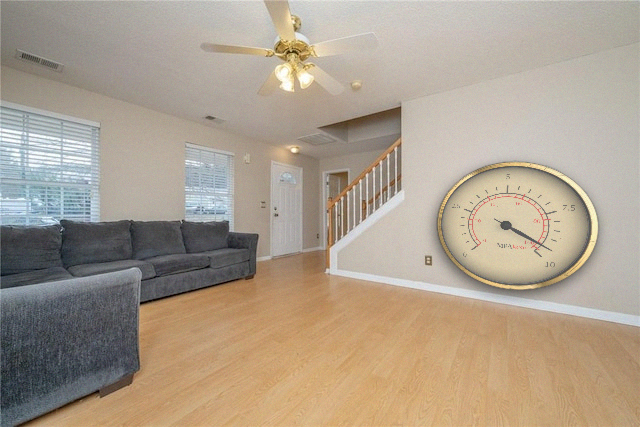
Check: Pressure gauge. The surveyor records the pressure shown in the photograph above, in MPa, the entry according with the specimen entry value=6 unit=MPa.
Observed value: value=9.5 unit=MPa
